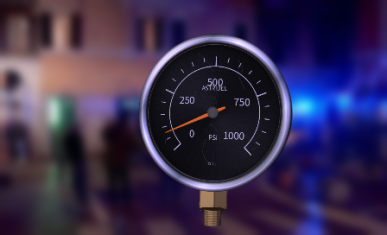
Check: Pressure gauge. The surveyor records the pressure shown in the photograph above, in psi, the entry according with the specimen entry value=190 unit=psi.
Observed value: value=75 unit=psi
